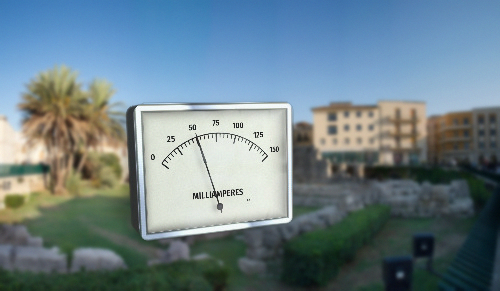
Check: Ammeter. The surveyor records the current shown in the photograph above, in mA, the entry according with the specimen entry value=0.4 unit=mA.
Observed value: value=50 unit=mA
